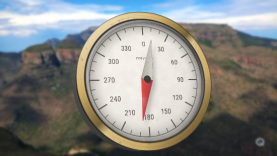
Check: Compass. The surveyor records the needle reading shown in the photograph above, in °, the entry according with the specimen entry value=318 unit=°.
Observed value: value=190 unit=°
